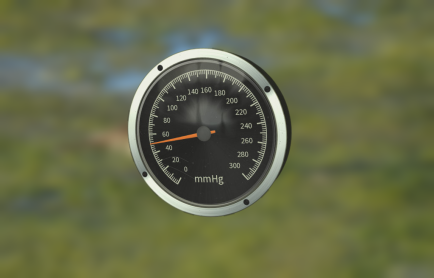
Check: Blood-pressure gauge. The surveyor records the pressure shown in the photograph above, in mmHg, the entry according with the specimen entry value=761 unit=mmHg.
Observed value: value=50 unit=mmHg
